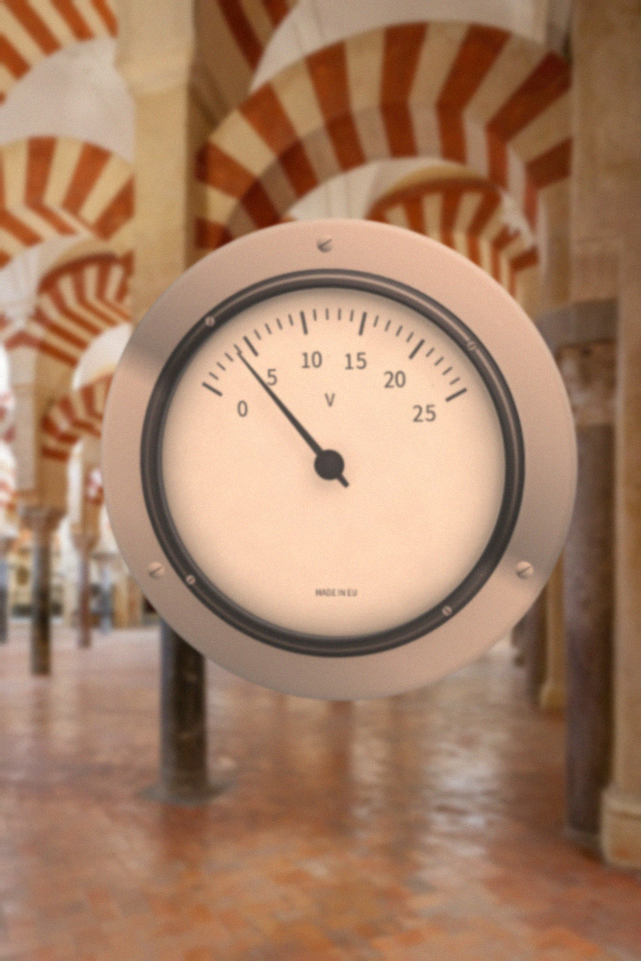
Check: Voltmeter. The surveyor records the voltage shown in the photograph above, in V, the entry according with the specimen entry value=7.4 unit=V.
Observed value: value=4 unit=V
